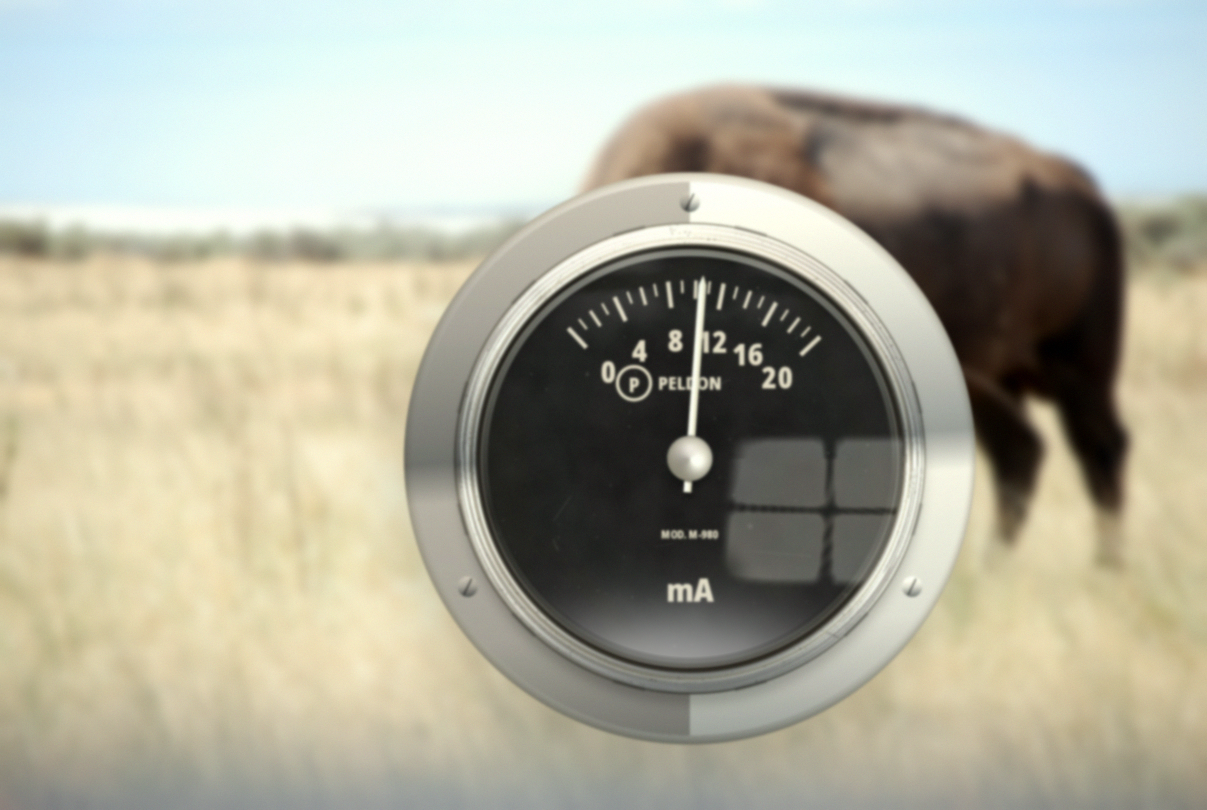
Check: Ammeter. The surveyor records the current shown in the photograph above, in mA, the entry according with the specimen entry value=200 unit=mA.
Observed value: value=10.5 unit=mA
